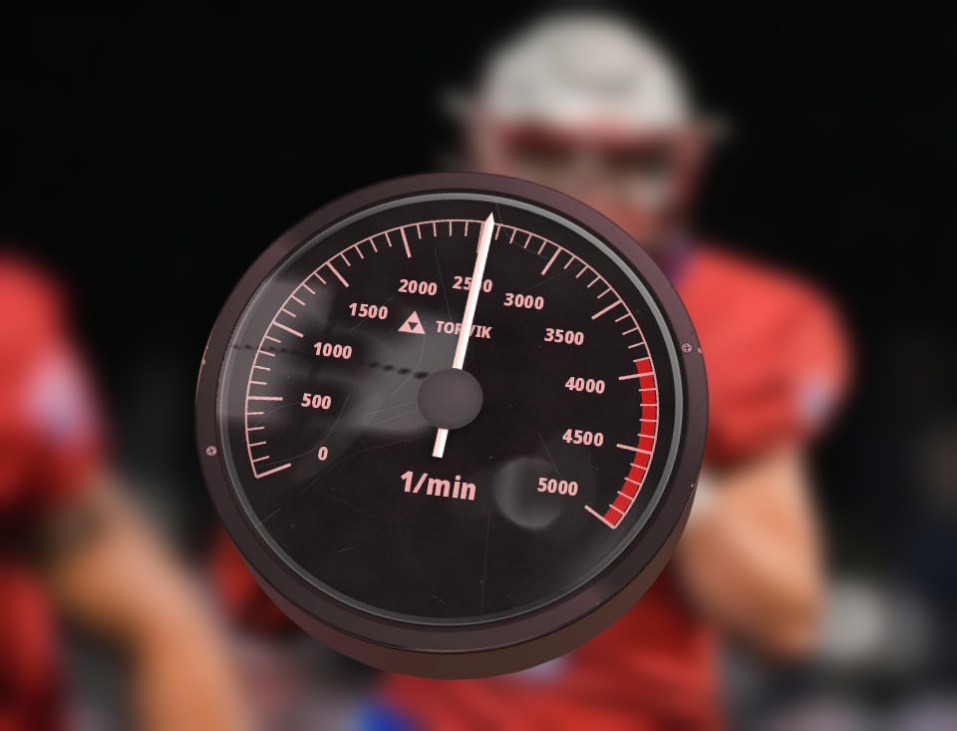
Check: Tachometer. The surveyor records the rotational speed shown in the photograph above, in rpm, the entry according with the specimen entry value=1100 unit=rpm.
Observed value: value=2550 unit=rpm
